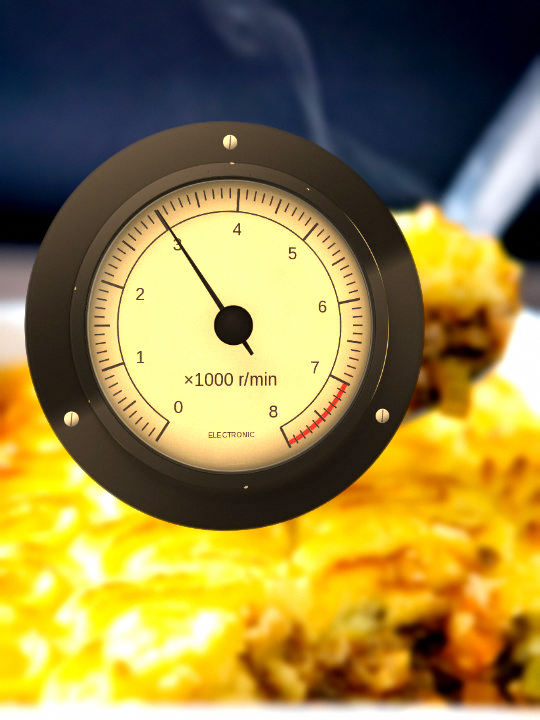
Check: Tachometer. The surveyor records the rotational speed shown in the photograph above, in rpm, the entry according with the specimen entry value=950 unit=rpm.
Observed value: value=3000 unit=rpm
